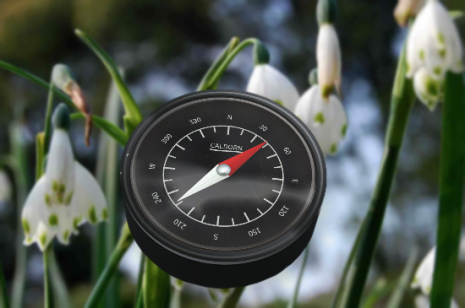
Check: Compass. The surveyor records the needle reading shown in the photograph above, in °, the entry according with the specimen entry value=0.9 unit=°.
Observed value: value=45 unit=°
